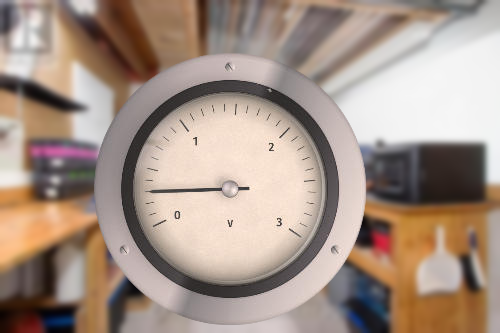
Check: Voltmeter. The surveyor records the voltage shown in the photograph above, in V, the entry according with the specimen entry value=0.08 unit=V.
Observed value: value=0.3 unit=V
